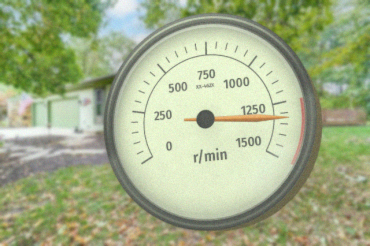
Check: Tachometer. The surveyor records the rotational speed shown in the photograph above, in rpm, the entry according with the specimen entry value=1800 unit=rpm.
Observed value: value=1325 unit=rpm
